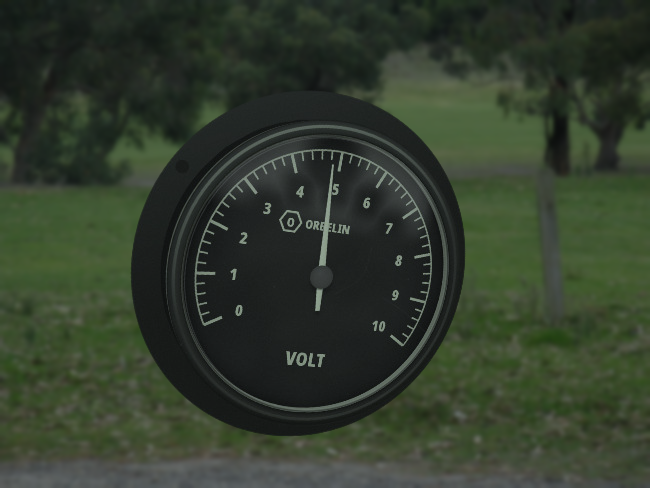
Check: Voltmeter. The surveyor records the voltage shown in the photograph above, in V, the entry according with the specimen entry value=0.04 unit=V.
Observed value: value=4.8 unit=V
